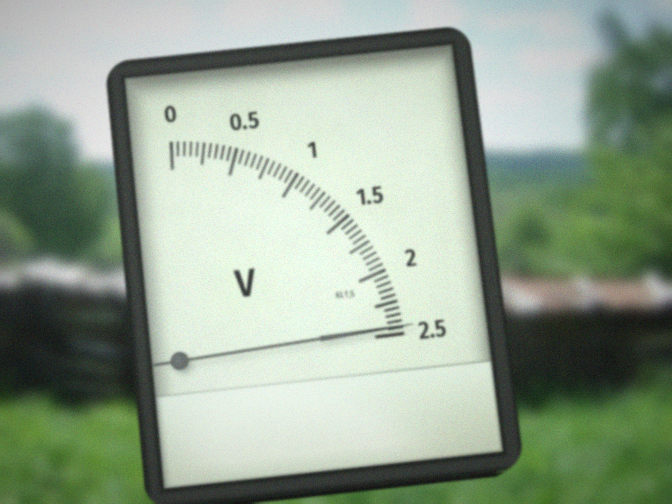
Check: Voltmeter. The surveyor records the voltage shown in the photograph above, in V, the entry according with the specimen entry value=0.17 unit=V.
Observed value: value=2.45 unit=V
